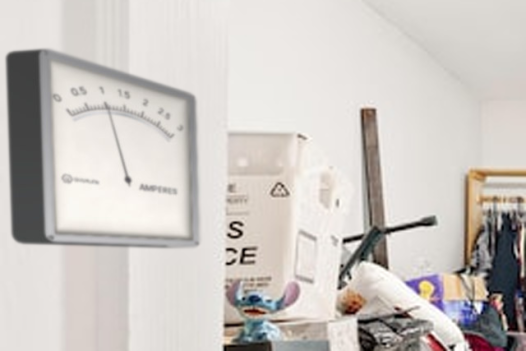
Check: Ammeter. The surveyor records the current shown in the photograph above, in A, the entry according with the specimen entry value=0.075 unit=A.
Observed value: value=1 unit=A
